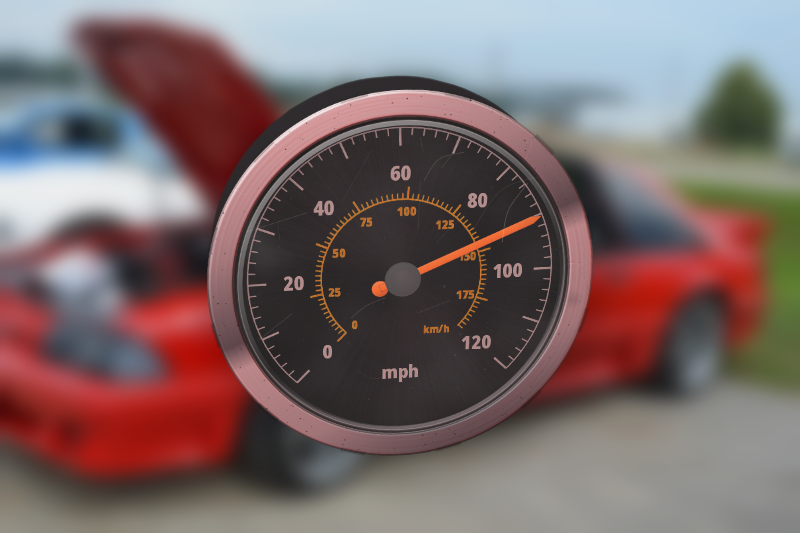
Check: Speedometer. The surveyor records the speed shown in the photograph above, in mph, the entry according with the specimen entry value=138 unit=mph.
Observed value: value=90 unit=mph
